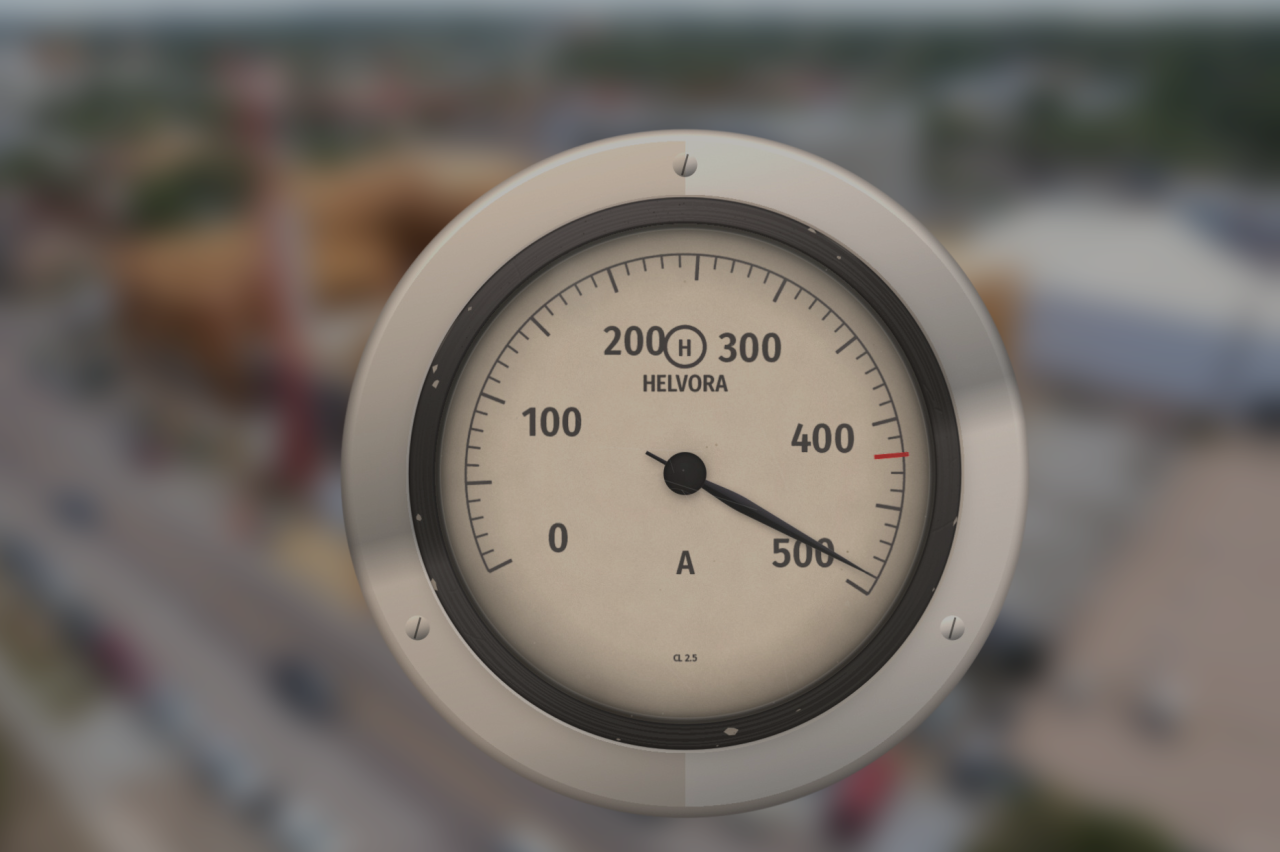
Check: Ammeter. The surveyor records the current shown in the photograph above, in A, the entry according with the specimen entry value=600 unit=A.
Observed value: value=490 unit=A
